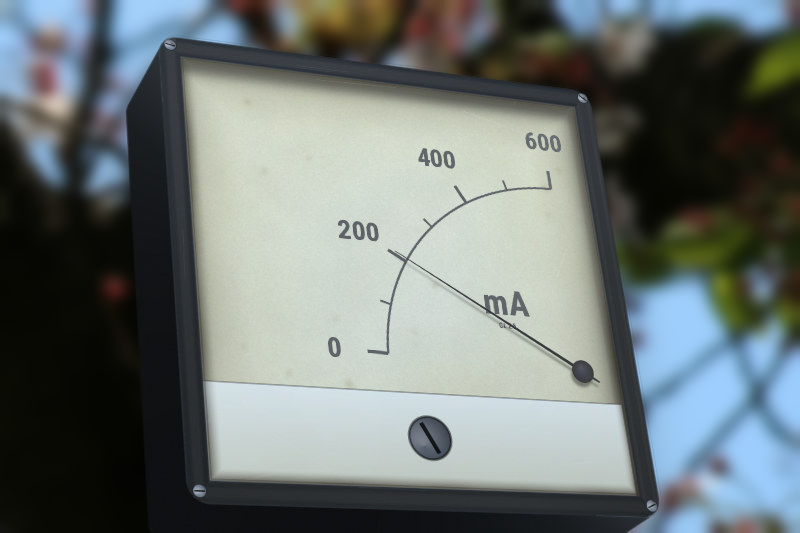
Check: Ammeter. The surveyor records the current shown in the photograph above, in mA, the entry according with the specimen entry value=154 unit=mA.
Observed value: value=200 unit=mA
